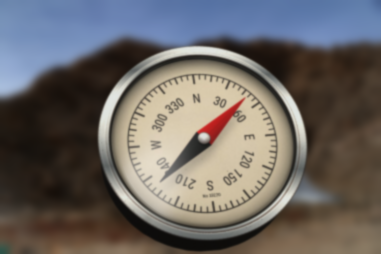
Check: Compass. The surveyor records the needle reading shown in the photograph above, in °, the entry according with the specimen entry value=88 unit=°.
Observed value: value=50 unit=°
